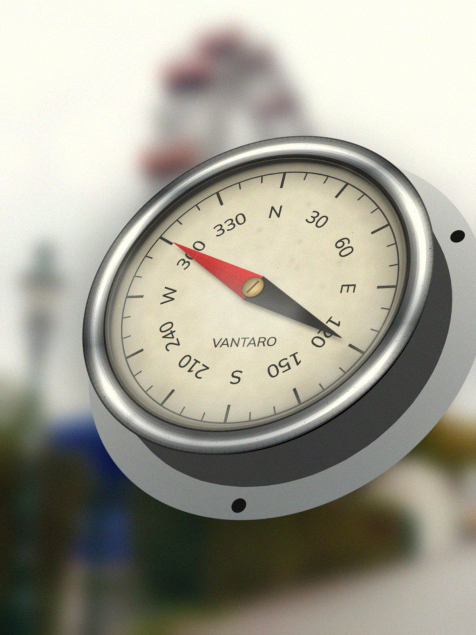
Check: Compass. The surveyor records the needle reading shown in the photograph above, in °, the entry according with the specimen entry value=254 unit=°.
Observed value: value=300 unit=°
